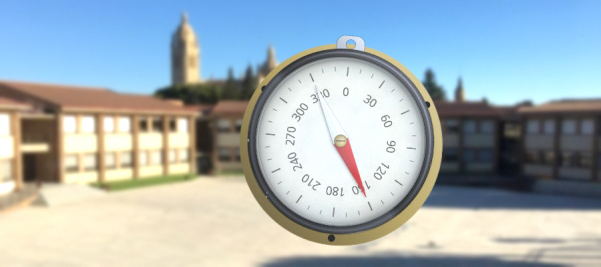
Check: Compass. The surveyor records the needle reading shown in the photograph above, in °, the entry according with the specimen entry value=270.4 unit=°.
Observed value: value=150 unit=°
